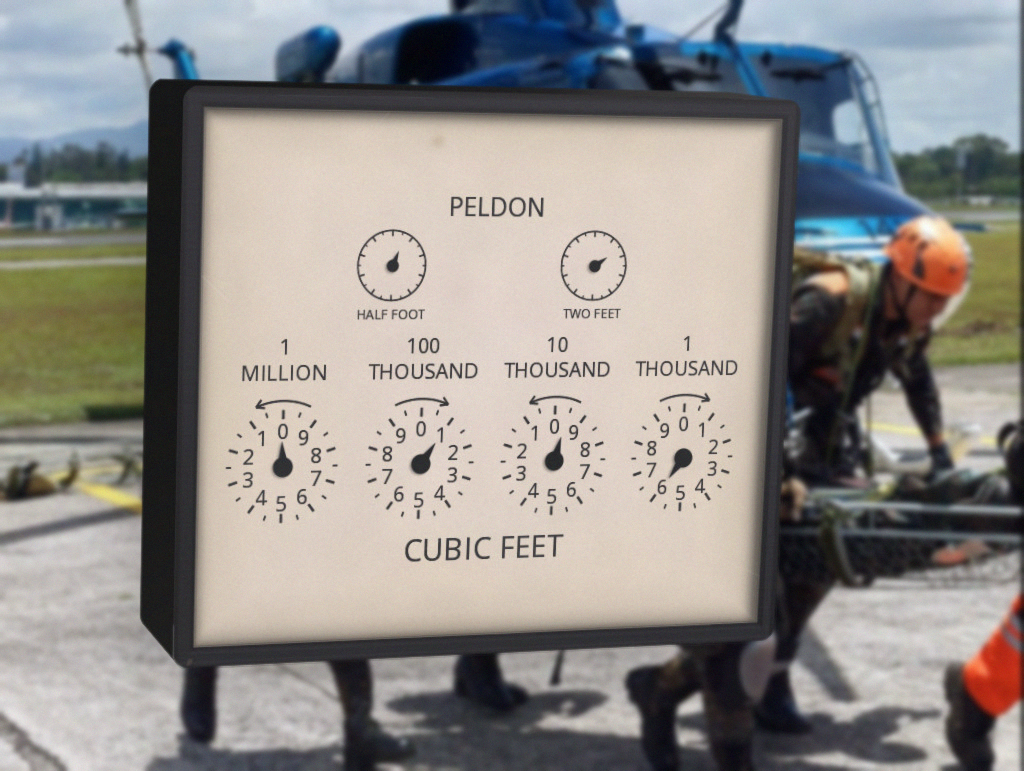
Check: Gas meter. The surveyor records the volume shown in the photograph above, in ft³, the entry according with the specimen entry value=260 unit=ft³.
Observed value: value=9600 unit=ft³
